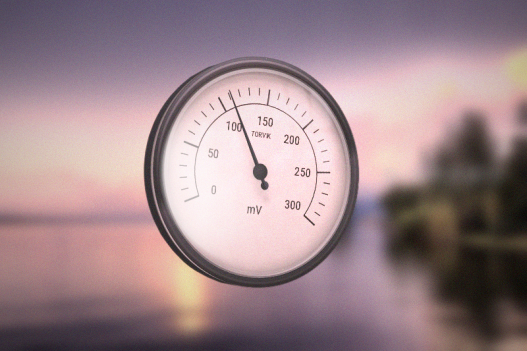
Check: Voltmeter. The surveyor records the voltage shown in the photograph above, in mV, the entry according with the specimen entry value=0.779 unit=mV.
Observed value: value=110 unit=mV
